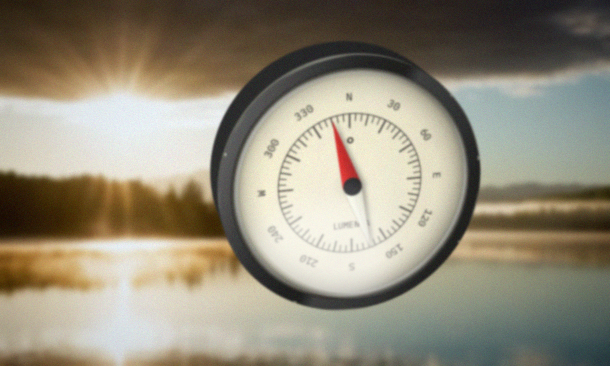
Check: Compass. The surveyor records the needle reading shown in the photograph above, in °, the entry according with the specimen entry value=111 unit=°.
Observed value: value=345 unit=°
